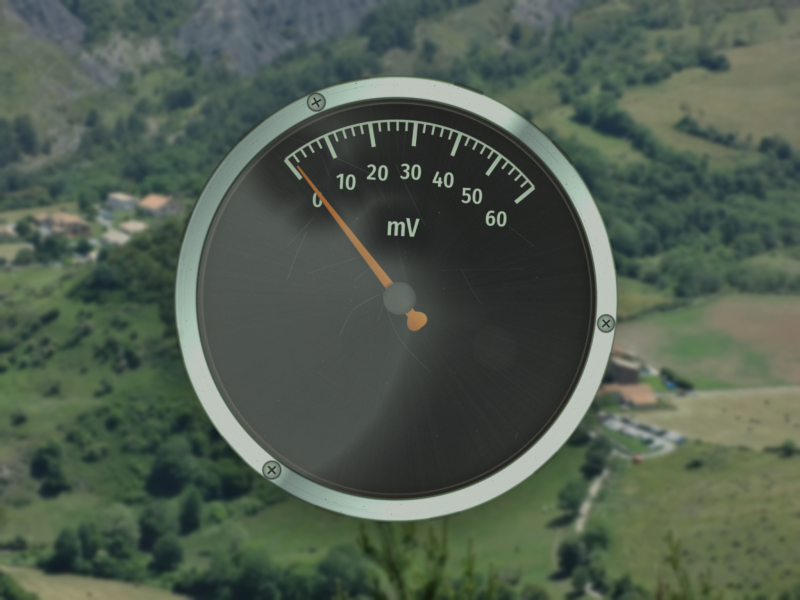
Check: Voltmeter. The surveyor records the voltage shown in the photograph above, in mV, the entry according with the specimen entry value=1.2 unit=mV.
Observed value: value=1 unit=mV
